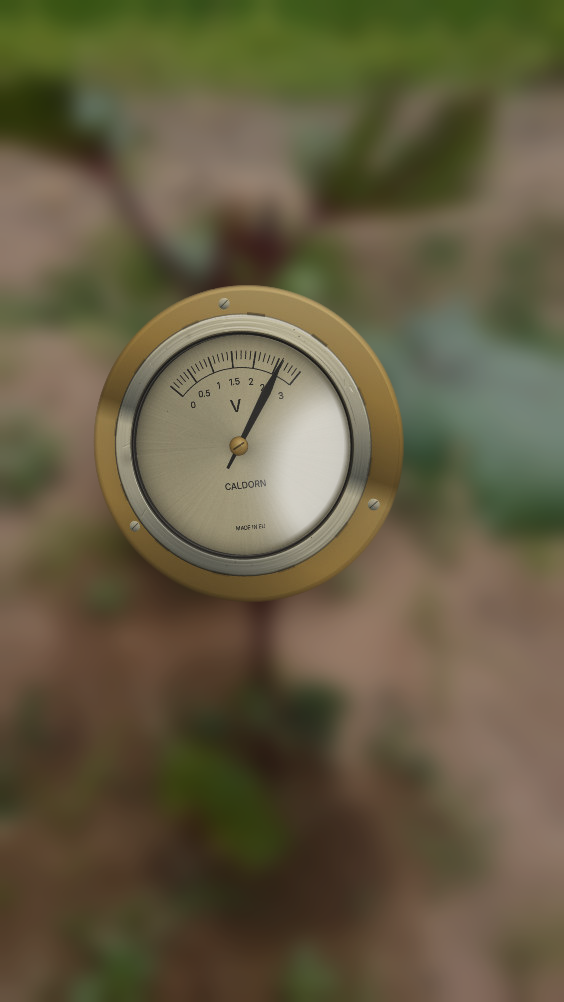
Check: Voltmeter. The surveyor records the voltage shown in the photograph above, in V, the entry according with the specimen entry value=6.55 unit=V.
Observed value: value=2.6 unit=V
